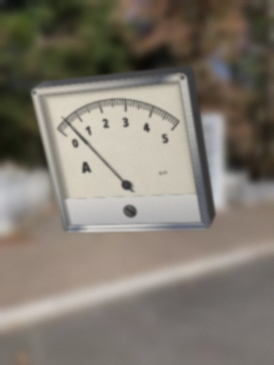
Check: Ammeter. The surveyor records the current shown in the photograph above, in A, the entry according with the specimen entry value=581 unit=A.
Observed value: value=0.5 unit=A
